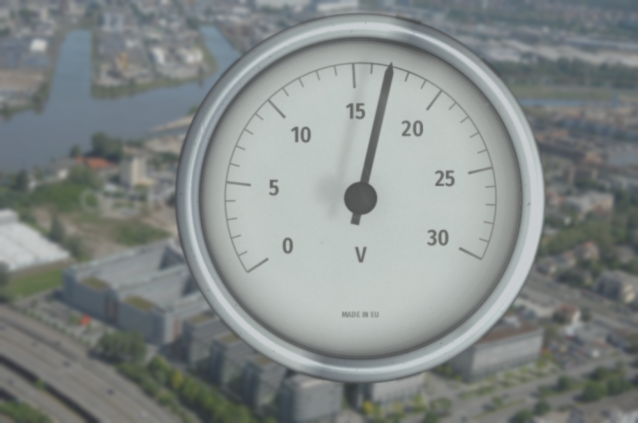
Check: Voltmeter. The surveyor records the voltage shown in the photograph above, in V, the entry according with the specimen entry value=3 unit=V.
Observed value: value=17 unit=V
